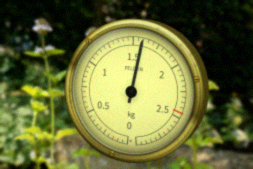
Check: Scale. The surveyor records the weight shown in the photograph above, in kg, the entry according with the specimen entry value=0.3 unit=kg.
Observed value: value=1.6 unit=kg
